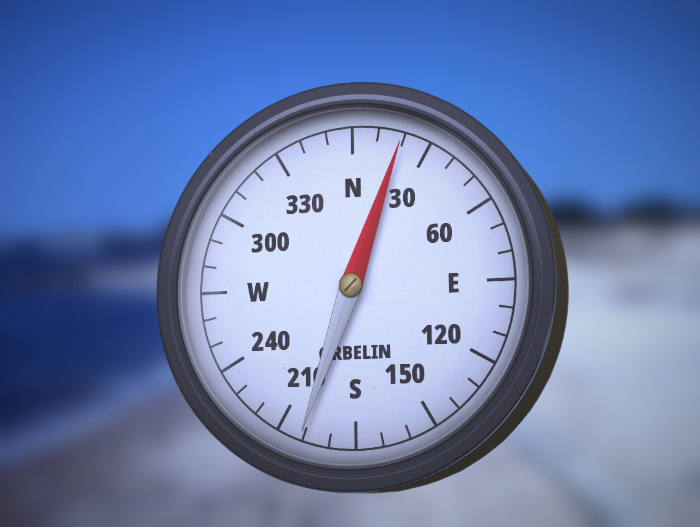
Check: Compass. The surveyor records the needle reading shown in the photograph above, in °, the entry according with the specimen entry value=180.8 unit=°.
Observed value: value=20 unit=°
